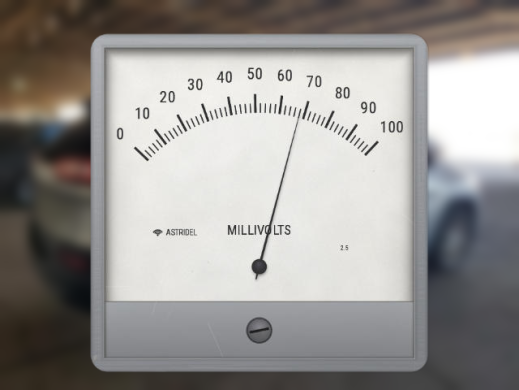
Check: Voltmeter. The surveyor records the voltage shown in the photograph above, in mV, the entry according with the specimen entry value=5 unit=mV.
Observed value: value=68 unit=mV
